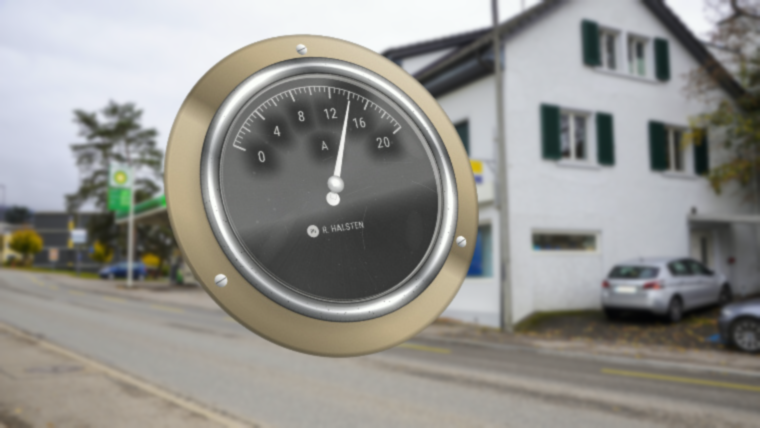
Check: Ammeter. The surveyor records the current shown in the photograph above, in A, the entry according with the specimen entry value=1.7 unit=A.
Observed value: value=14 unit=A
